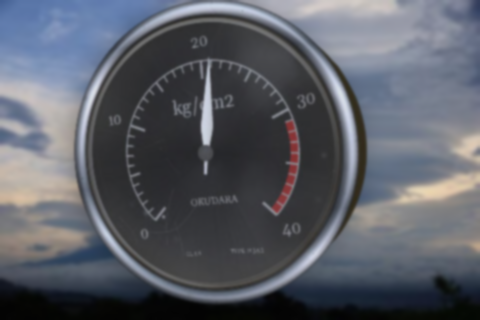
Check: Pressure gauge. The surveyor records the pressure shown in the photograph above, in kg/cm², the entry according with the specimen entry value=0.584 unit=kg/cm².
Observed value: value=21 unit=kg/cm²
